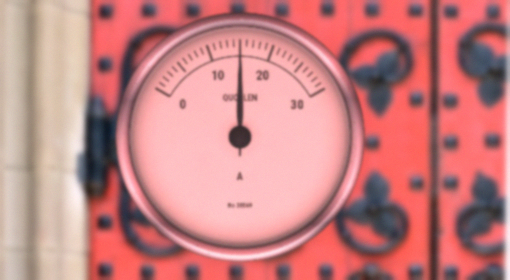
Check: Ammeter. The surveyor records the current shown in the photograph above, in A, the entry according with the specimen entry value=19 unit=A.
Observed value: value=15 unit=A
